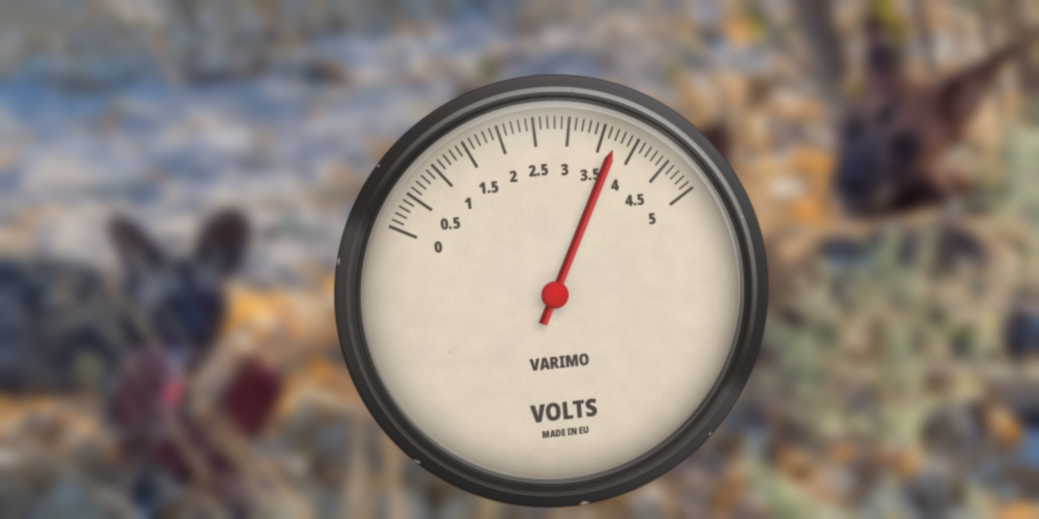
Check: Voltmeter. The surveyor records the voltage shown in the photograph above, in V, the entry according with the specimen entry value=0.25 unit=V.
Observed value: value=3.7 unit=V
